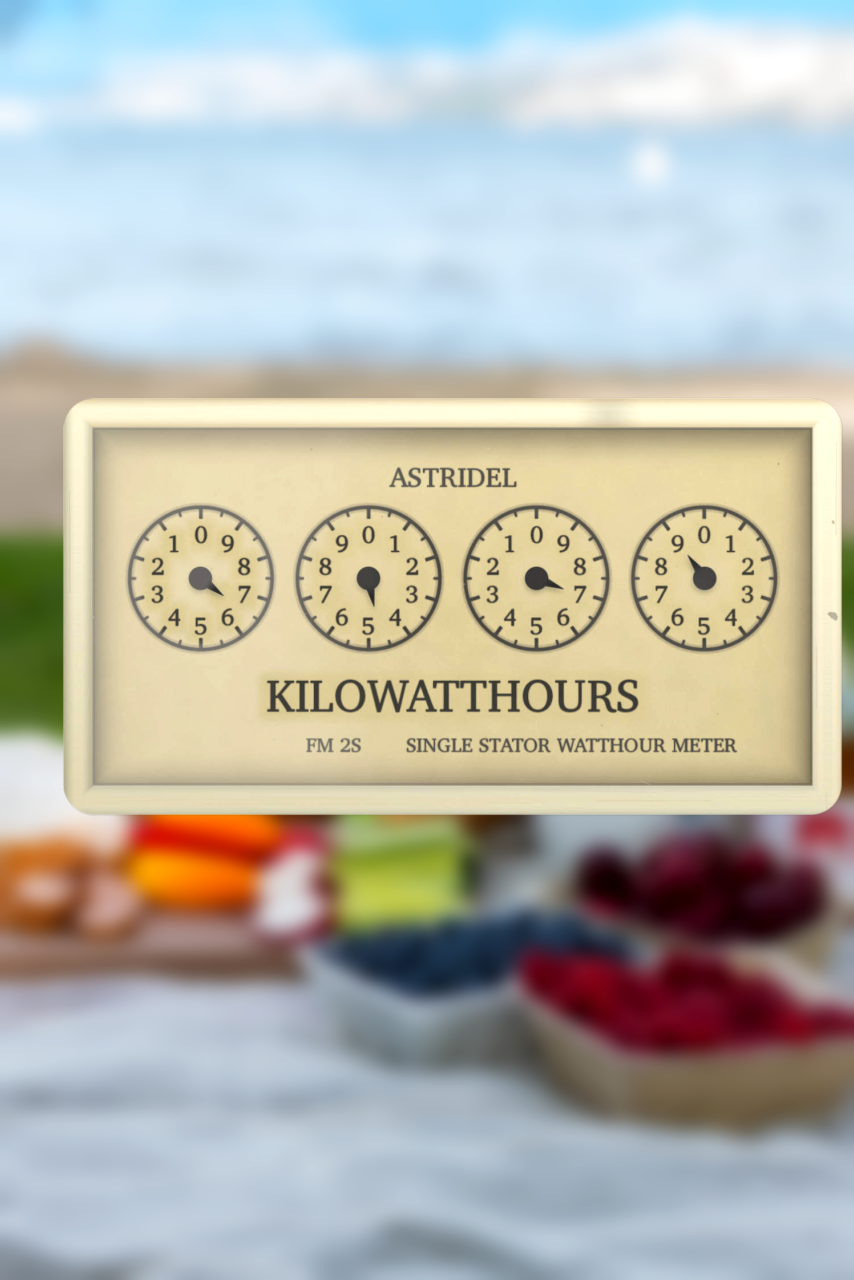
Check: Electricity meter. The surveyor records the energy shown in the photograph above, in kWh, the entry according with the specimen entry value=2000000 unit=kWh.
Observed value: value=6469 unit=kWh
